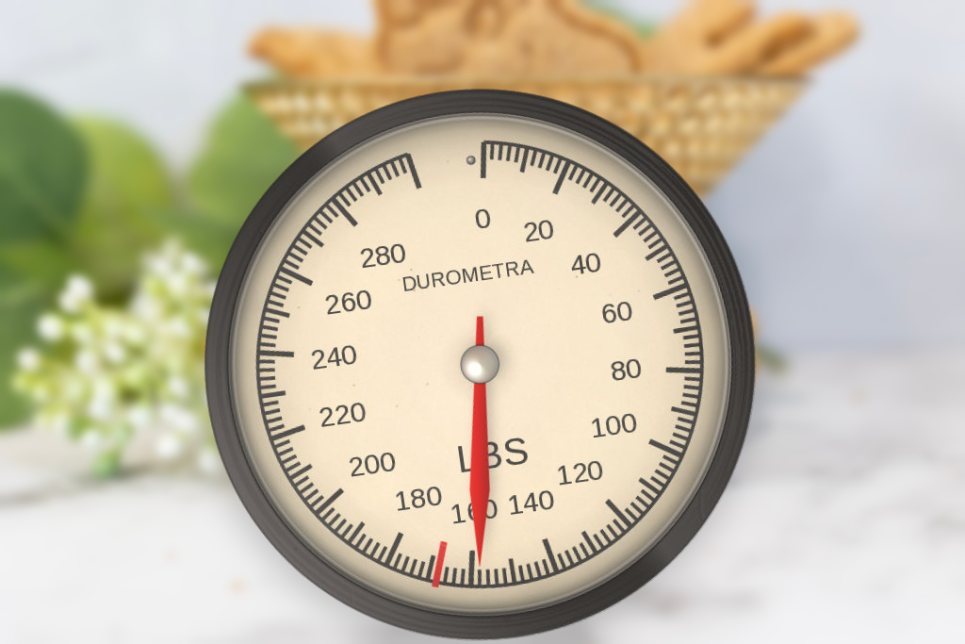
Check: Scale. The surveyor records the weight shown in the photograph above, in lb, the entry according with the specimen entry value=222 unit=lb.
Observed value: value=158 unit=lb
